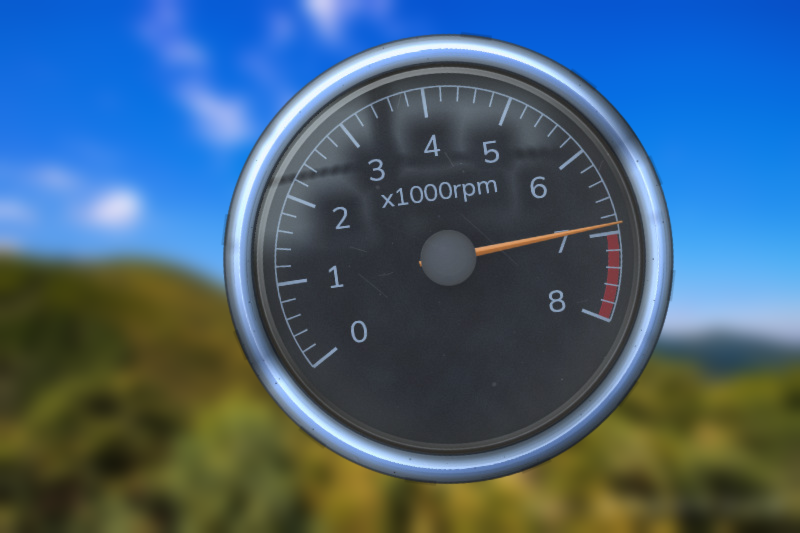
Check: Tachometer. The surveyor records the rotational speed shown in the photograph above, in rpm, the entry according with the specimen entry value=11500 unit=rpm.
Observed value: value=6900 unit=rpm
